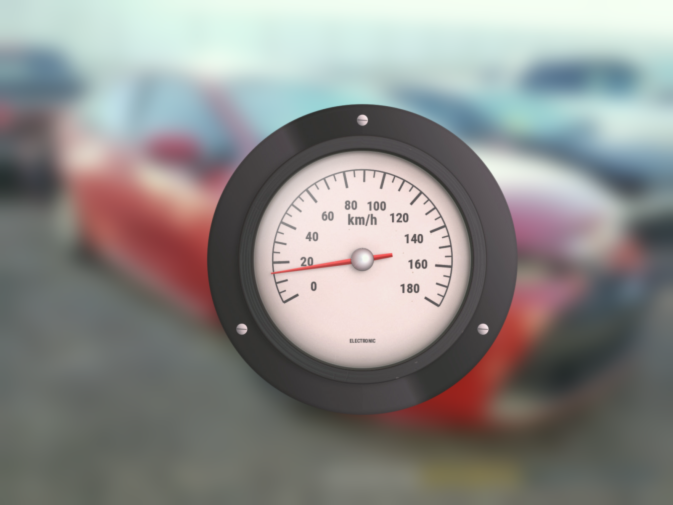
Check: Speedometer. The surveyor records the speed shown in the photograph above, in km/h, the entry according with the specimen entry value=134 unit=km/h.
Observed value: value=15 unit=km/h
